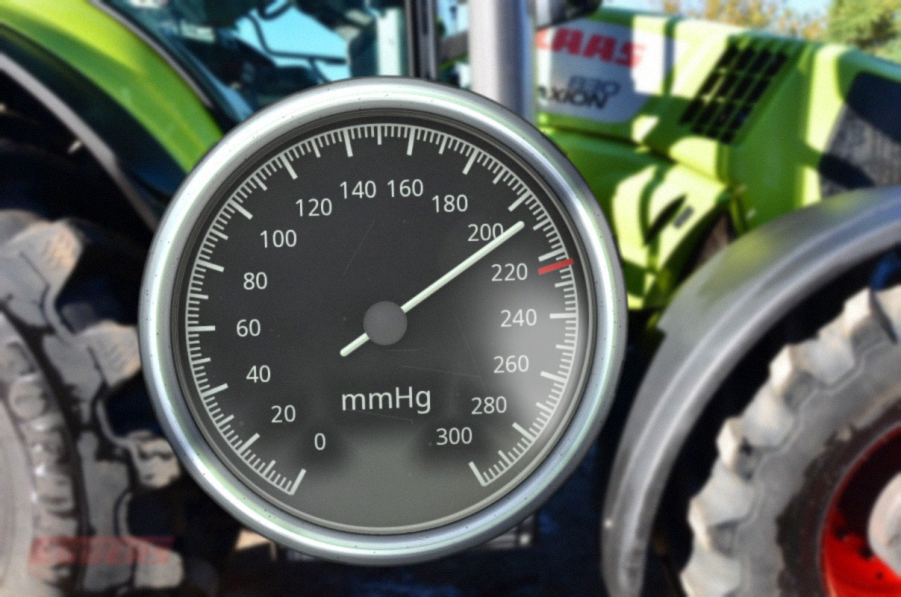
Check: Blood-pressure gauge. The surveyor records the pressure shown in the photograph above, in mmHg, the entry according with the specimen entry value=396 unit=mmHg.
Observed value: value=206 unit=mmHg
